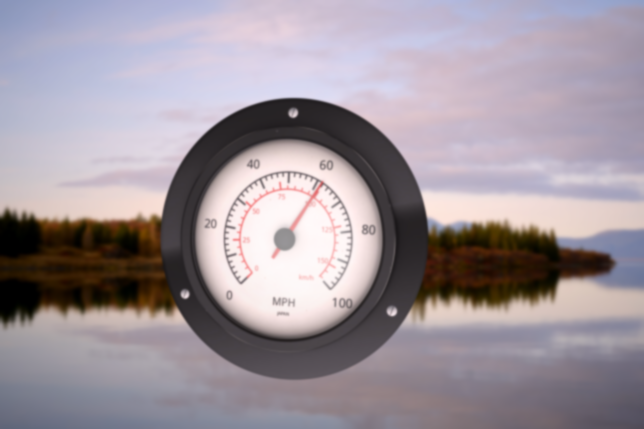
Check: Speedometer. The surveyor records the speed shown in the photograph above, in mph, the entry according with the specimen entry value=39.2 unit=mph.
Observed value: value=62 unit=mph
